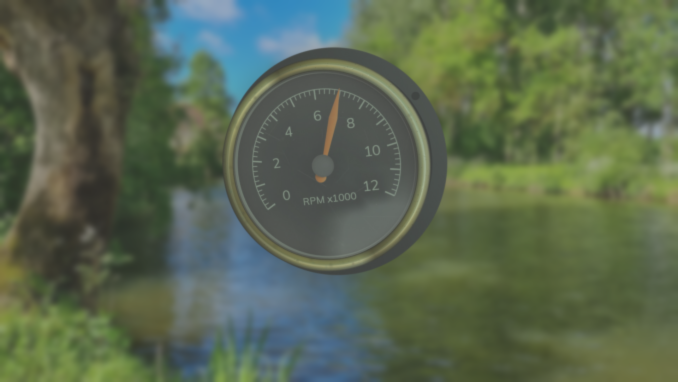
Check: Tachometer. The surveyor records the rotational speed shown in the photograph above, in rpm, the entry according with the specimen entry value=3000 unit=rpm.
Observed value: value=7000 unit=rpm
